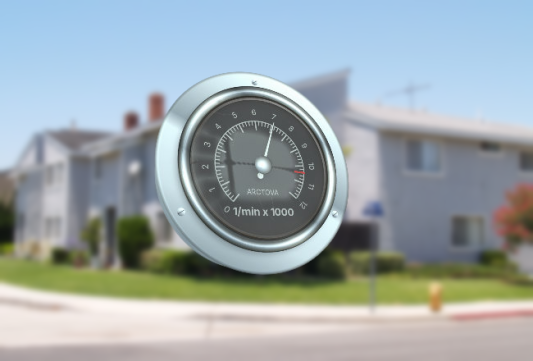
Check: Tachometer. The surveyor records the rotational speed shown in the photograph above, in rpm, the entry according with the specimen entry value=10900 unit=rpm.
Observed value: value=7000 unit=rpm
